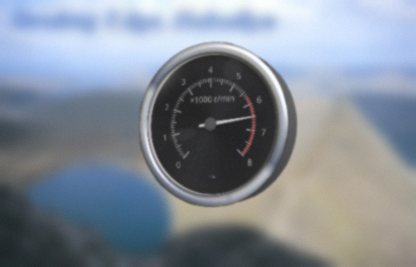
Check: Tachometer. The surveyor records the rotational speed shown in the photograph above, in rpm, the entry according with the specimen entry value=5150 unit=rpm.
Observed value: value=6500 unit=rpm
